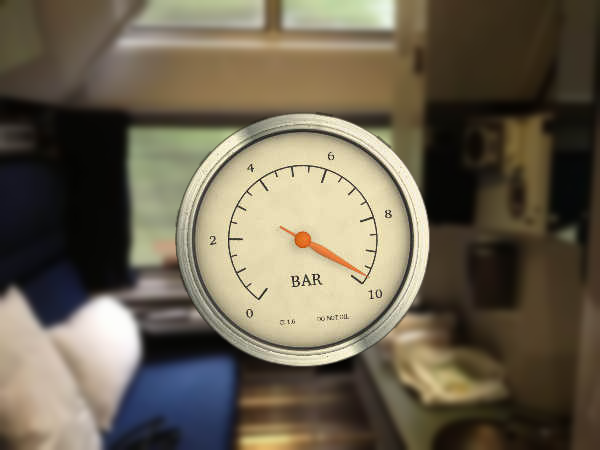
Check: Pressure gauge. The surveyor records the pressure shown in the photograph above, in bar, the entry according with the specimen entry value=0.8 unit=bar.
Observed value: value=9.75 unit=bar
